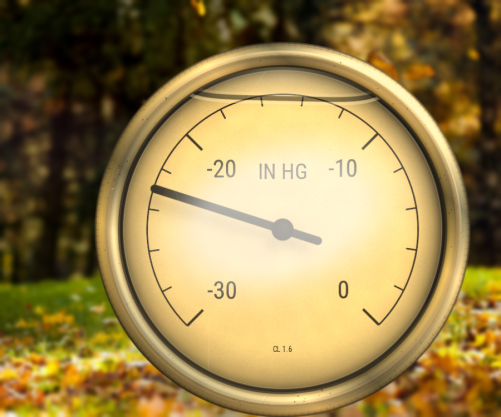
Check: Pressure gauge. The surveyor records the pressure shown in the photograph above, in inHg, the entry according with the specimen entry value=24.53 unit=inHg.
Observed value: value=-23 unit=inHg
